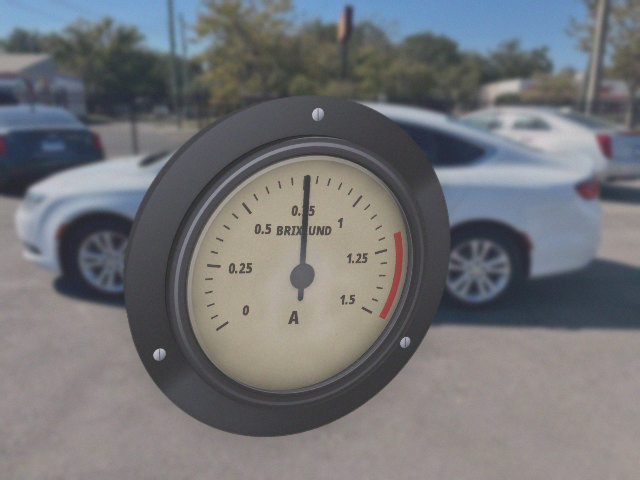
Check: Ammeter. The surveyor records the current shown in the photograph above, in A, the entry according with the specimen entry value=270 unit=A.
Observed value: value=0.75 unit=A
